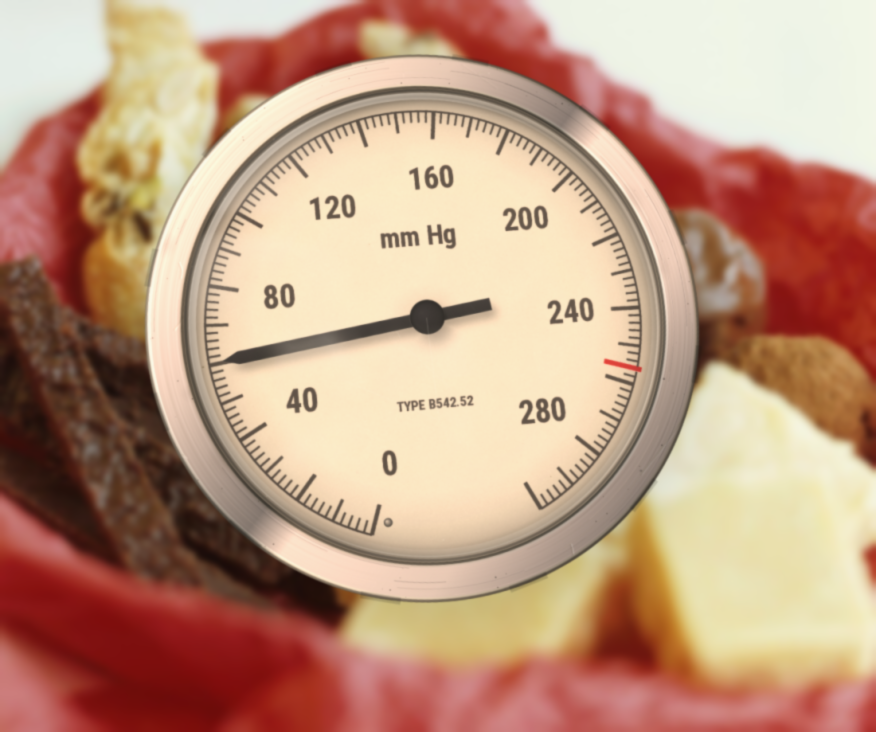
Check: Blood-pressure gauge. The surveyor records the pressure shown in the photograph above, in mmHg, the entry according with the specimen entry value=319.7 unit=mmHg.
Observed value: value=60 unit=mmHg
